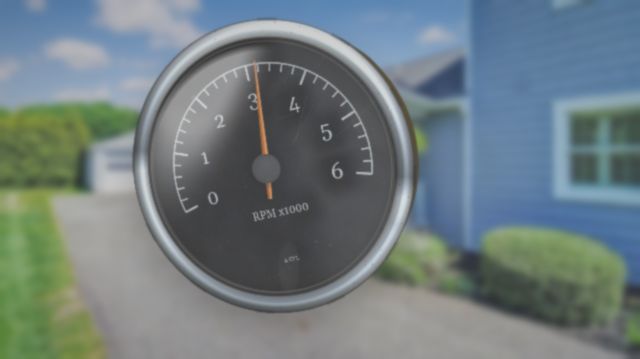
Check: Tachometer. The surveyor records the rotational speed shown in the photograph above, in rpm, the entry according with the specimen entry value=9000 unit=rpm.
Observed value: value=3200 unit=rpm
